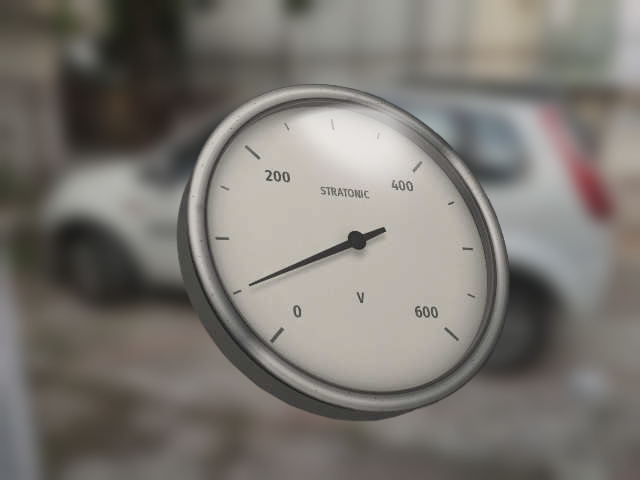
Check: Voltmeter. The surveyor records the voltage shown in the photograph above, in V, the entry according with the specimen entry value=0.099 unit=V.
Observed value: value=50 unit=V
